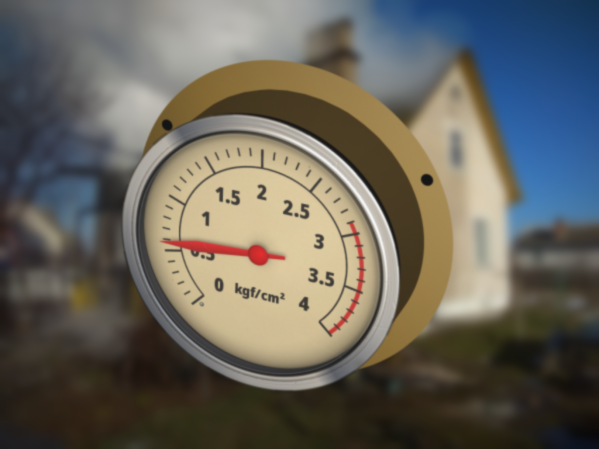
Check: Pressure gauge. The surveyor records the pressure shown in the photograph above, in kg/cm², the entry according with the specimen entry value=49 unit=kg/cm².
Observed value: value=0.6 unit=kg/cm²
